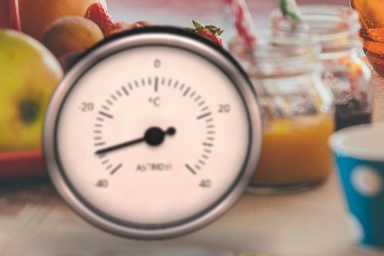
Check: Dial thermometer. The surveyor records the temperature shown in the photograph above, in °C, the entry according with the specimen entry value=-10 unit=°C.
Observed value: value=-32 unit=°C
